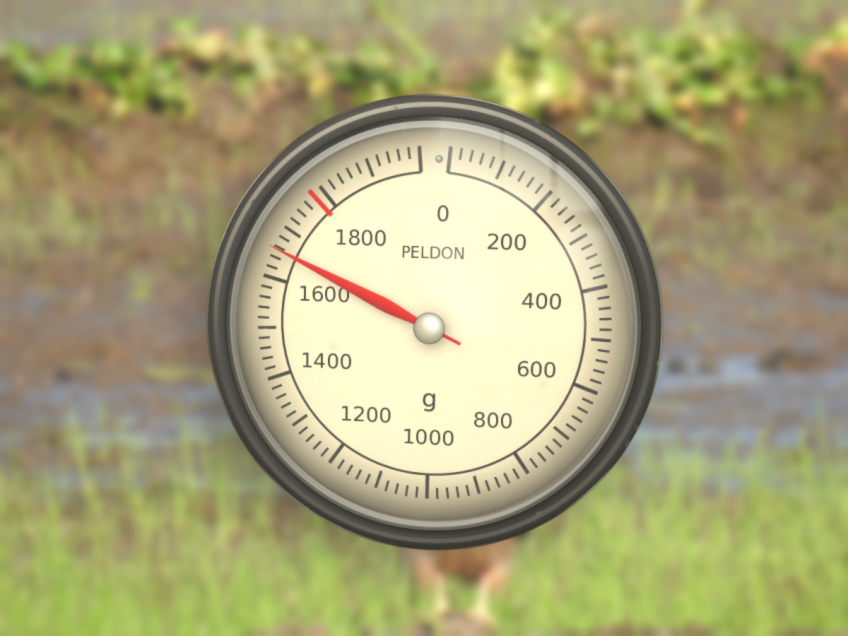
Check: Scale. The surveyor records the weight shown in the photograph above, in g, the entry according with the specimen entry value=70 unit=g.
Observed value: value=1660 unit=g
